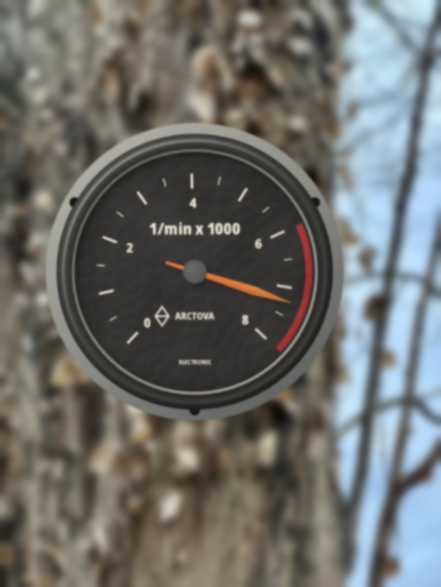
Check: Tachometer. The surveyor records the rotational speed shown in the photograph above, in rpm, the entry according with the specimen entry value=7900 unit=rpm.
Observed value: value=7250 unit=rpm
